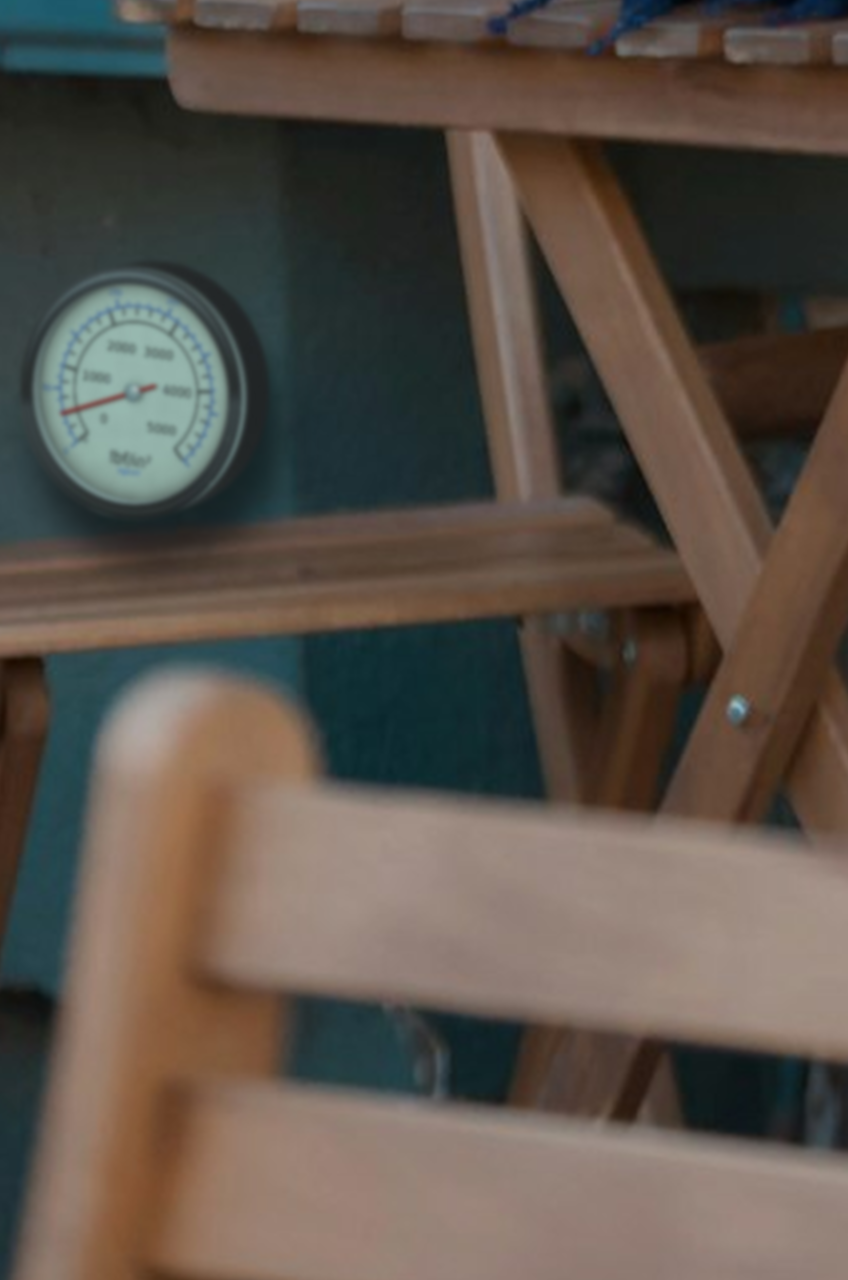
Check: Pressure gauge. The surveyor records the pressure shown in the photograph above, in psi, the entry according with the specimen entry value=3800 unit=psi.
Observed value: value=400 unit=psi
